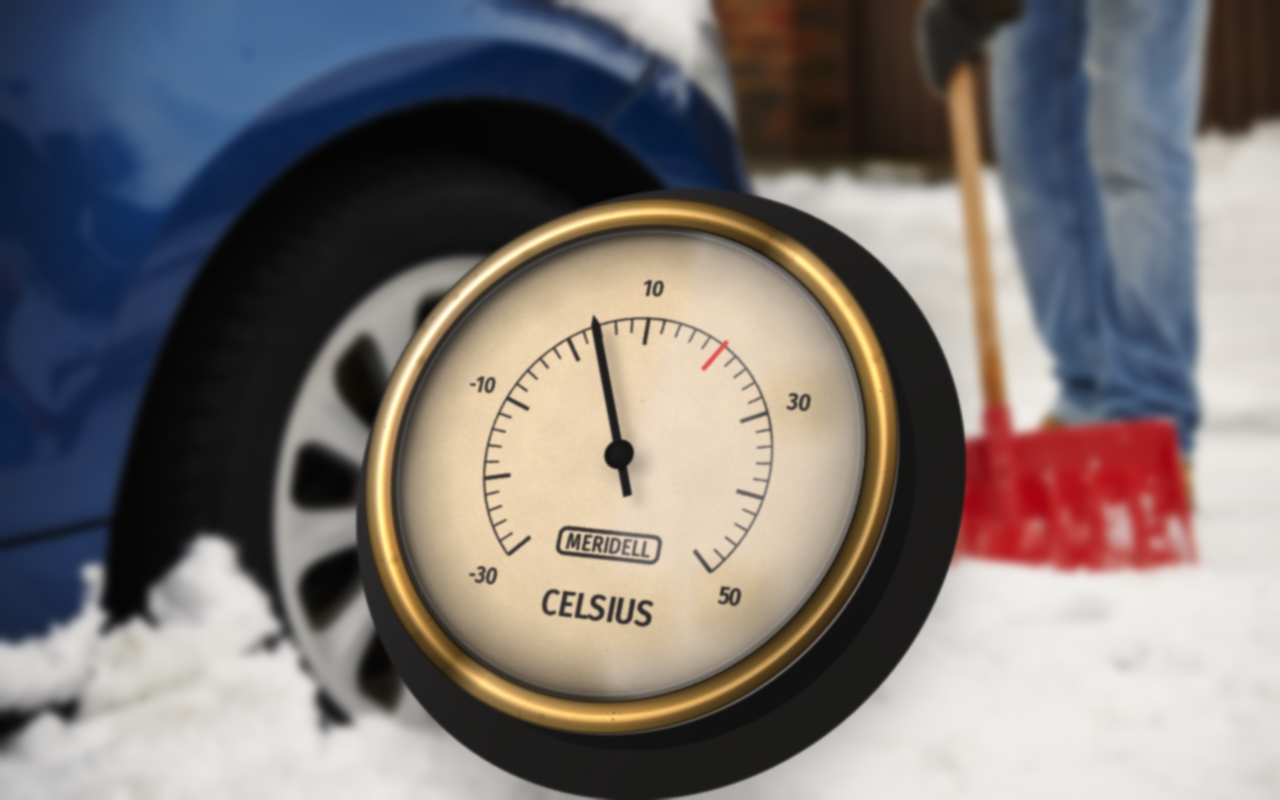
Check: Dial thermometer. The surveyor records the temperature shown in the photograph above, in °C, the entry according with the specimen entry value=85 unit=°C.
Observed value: value=4 unit=°C
